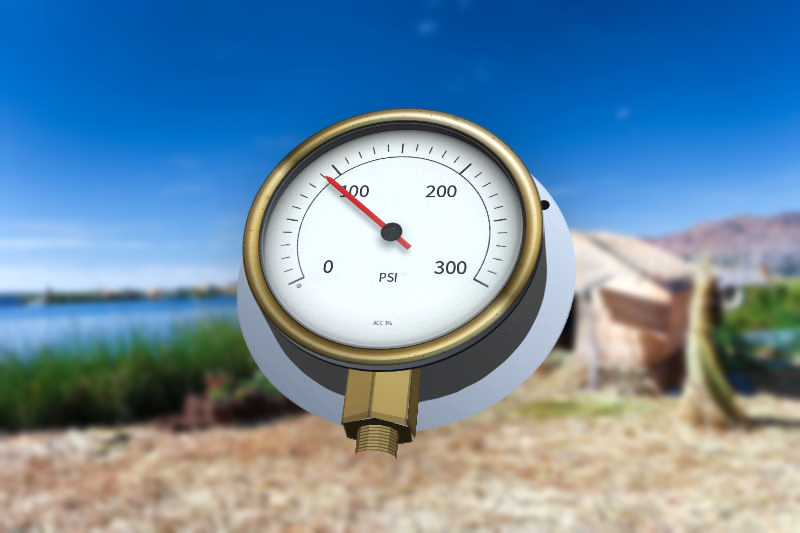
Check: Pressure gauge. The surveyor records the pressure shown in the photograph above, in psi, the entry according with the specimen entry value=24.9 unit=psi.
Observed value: value=90 unit=psi
